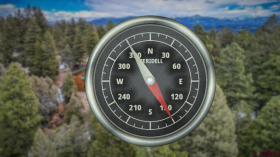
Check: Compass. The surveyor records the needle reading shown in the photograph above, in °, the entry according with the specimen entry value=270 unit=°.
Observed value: value=150 unit=°
